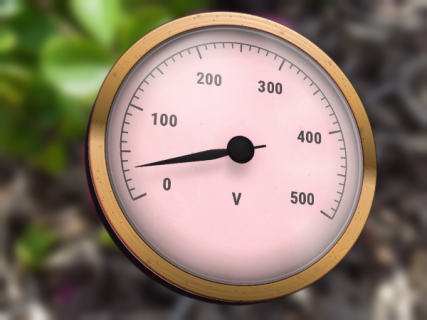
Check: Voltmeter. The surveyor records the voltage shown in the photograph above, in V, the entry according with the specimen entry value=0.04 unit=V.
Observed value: value=30 unit=V
